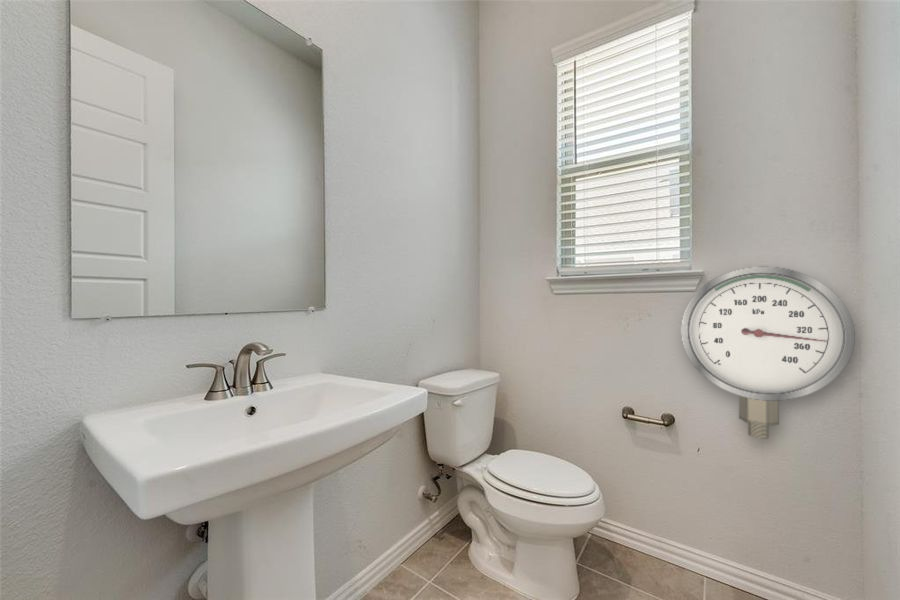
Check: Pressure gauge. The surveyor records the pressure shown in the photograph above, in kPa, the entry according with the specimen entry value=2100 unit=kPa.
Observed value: value=340 unit=kPa
